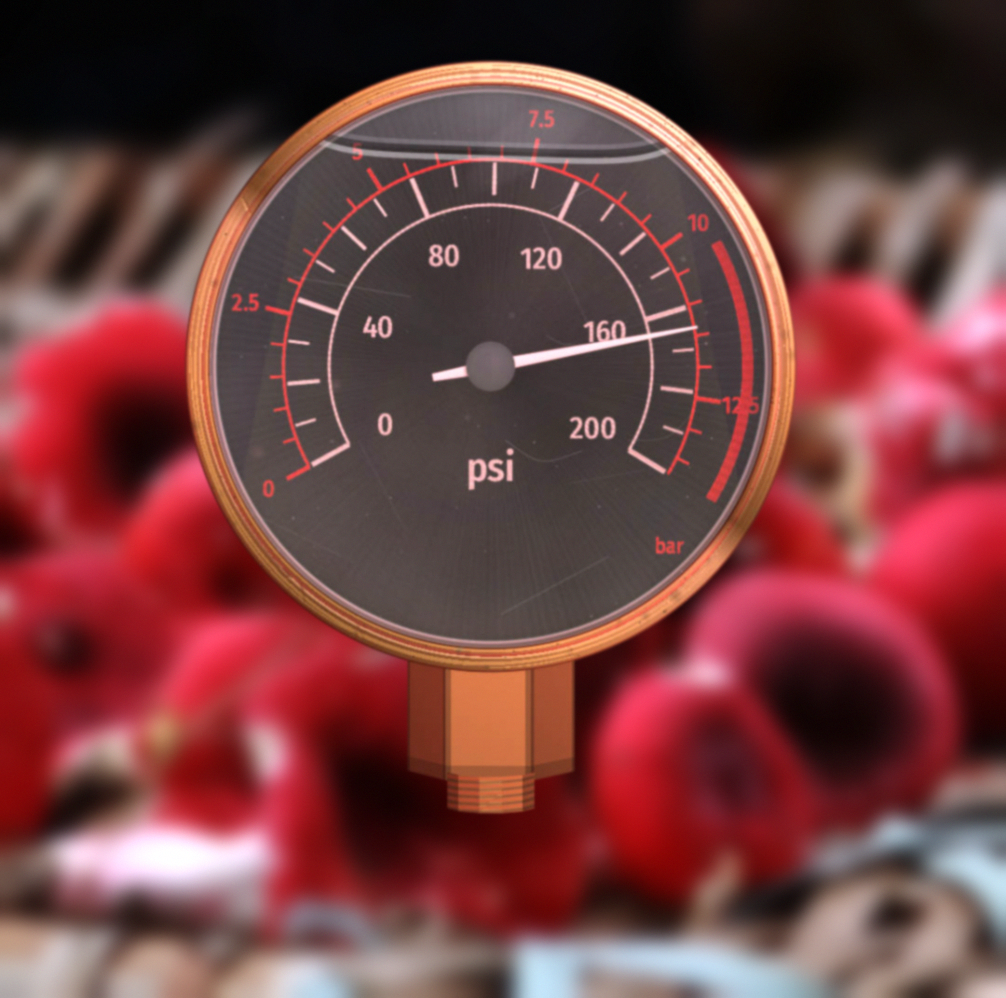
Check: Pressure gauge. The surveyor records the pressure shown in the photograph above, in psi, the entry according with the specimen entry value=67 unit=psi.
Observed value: value=165 unit=psi
